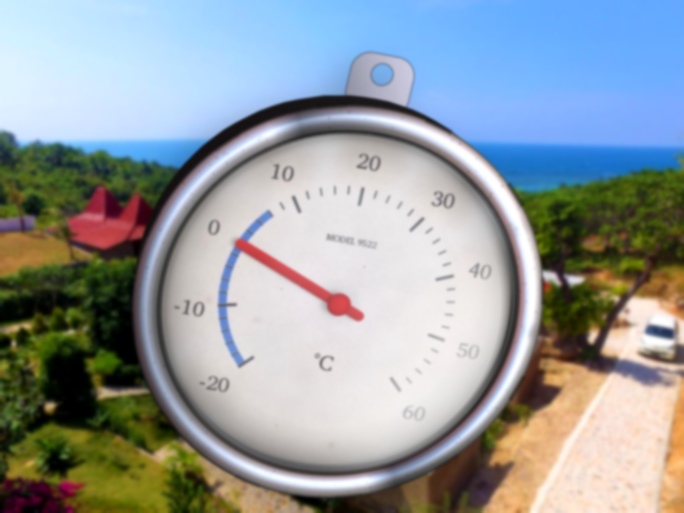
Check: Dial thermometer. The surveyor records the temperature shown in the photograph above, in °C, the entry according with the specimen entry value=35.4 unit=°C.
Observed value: value=0 unit=°C
